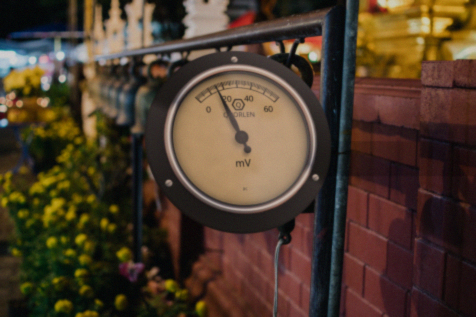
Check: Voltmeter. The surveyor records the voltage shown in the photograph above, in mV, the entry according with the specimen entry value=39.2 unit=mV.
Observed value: value=15 unit=mV
